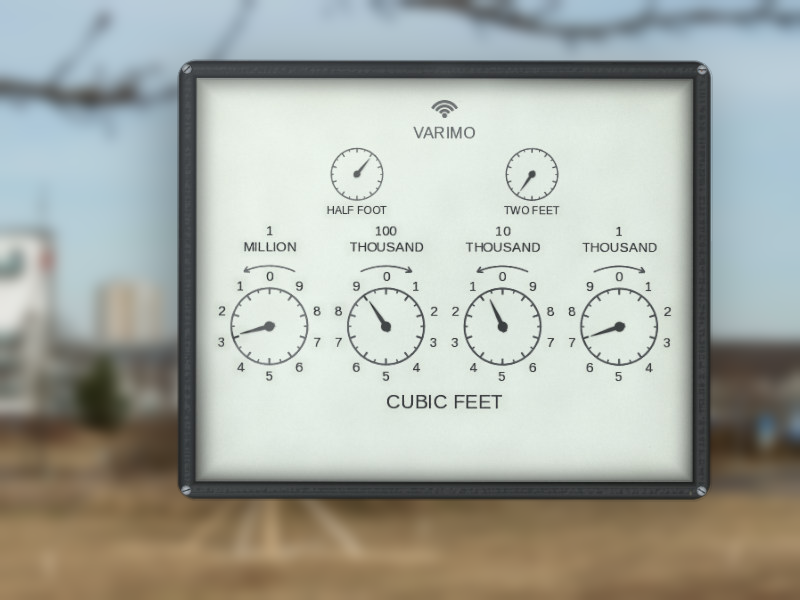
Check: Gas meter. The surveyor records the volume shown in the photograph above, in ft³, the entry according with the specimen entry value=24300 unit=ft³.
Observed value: value=290700 unit=ft³
